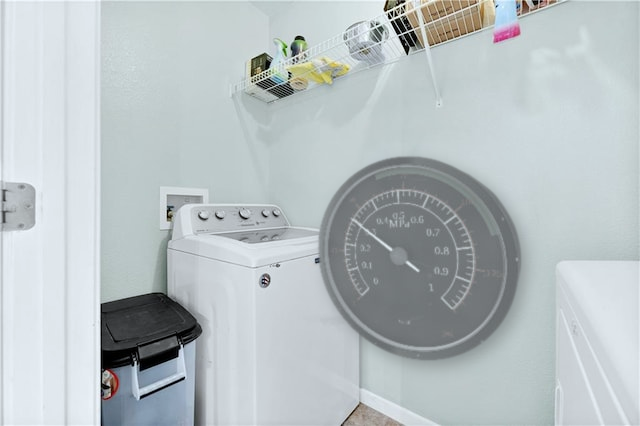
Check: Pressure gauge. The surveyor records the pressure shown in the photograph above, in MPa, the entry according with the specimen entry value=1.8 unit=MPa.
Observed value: value=0.3 unit=MPa
